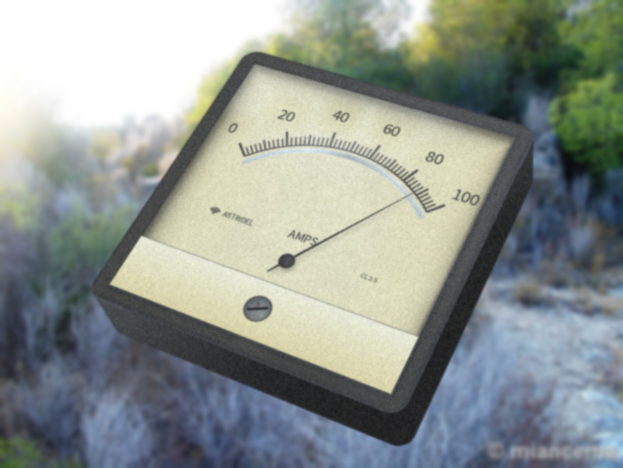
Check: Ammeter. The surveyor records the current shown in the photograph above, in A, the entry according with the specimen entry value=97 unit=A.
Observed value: value=90 unit=A
